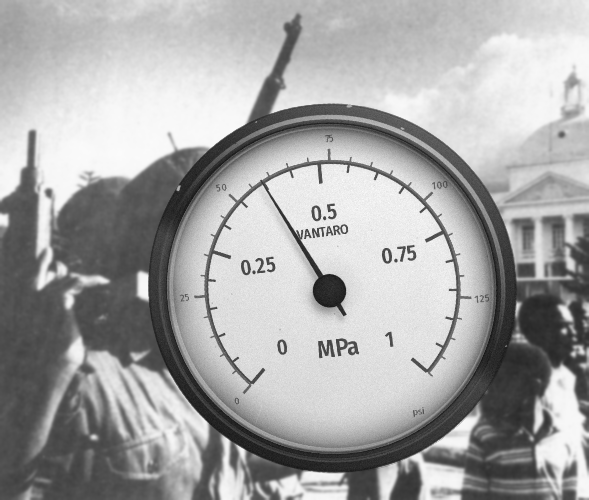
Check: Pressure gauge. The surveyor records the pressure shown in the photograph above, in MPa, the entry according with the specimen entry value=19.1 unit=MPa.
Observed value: value=0.4 unit=MPa
